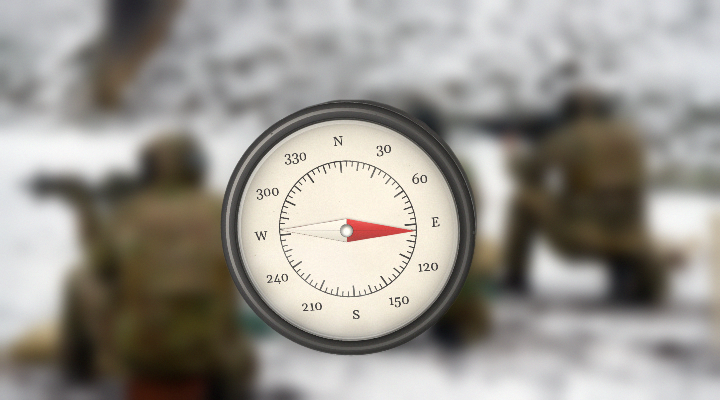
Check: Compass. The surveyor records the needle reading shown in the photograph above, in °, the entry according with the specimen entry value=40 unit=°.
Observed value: value=95 unit=°
